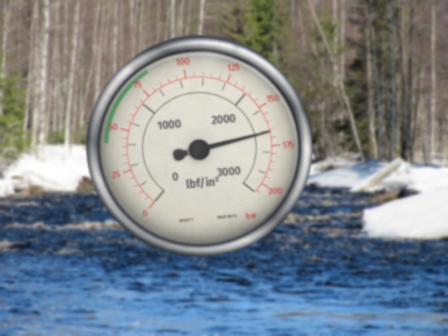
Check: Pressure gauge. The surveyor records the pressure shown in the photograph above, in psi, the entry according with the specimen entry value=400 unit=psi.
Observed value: value=2400 unit=psi
